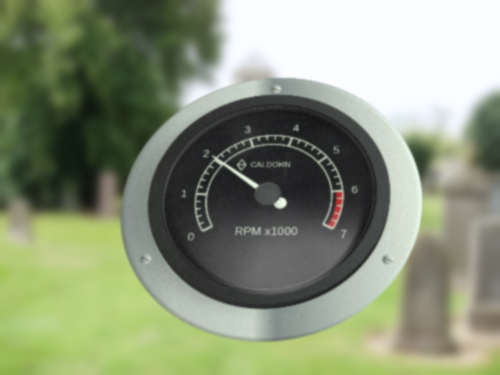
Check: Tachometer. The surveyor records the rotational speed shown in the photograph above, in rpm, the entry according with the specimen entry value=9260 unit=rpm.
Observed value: value=2000 unit=rpm
